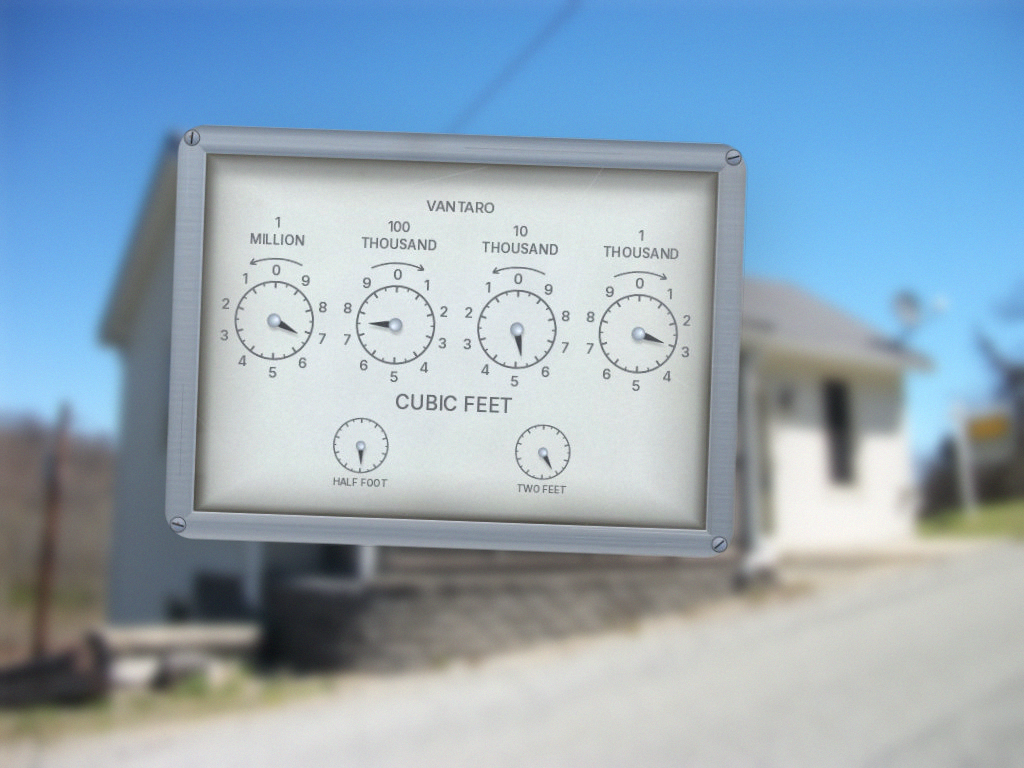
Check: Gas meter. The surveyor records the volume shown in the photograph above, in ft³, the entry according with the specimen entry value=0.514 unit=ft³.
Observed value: value=675300 unit=ft³
